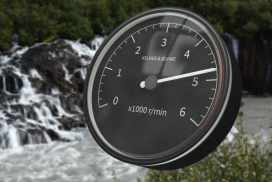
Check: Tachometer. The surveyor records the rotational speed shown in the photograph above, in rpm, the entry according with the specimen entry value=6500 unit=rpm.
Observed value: value=4800 unit=rpm
